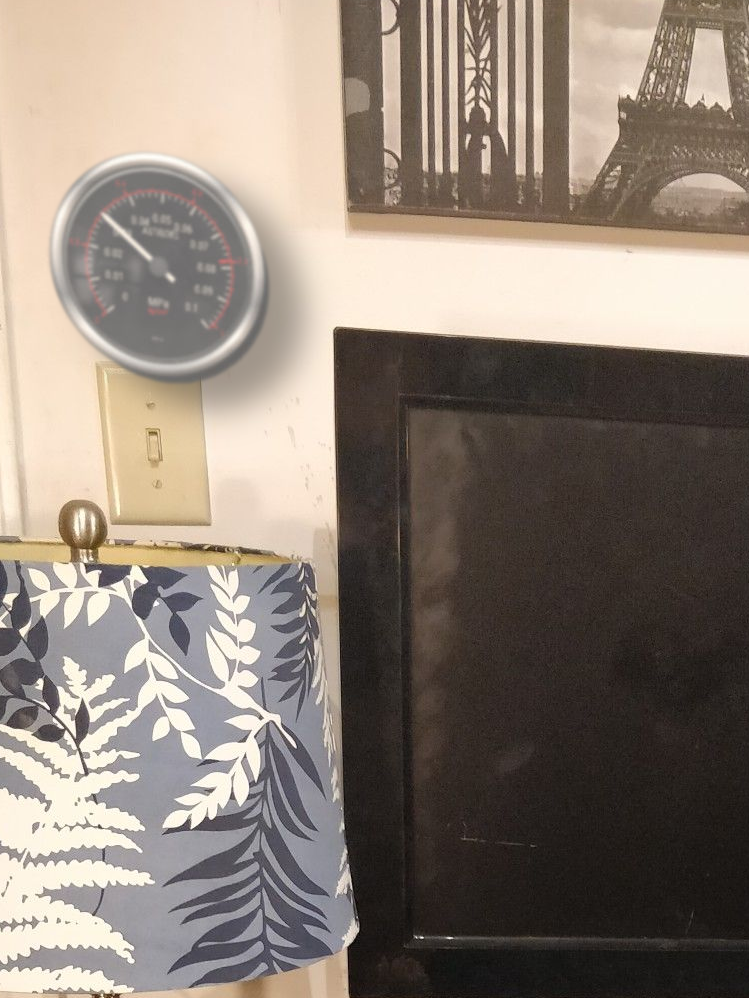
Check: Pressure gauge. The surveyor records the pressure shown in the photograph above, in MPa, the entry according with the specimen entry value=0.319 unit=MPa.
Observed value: value=0.03 unit=MPa
